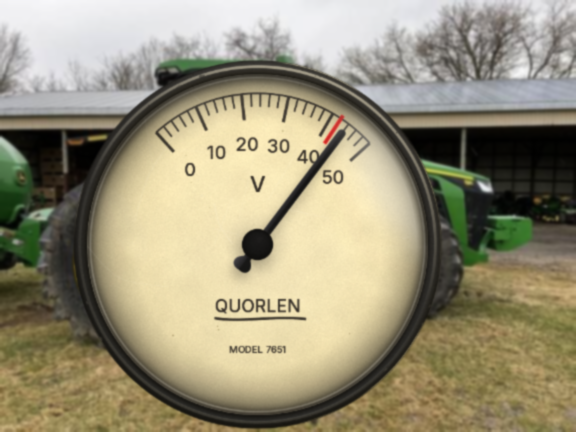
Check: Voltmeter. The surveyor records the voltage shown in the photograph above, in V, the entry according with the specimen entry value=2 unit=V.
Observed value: value=44 unit=V
